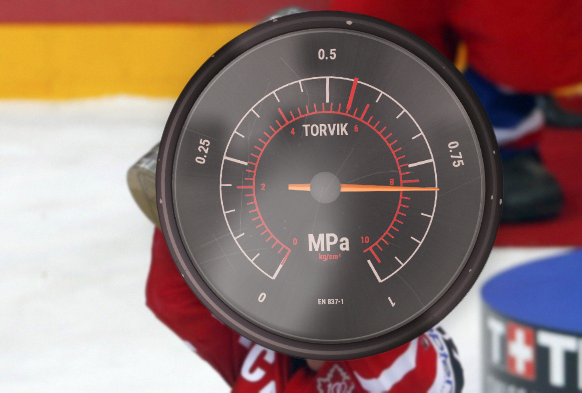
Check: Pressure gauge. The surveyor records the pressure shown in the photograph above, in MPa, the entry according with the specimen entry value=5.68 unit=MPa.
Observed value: value=0.8 unit=MPa
